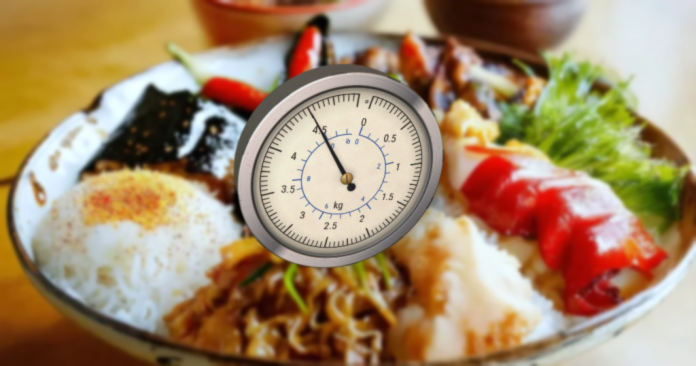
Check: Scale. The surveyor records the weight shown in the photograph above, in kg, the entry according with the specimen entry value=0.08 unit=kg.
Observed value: value=4.5 unit=kg
